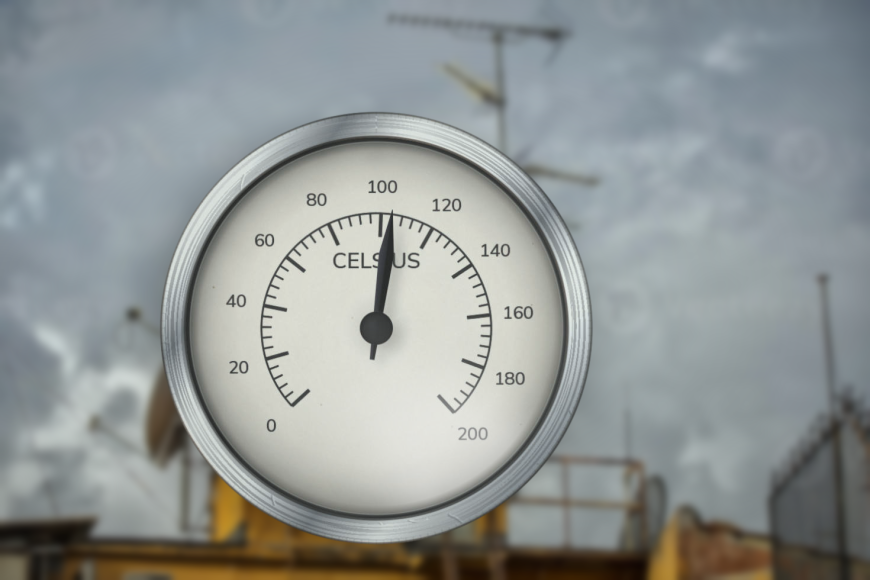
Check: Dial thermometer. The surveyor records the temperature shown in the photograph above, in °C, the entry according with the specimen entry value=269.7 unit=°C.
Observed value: value=104 unit=°C
